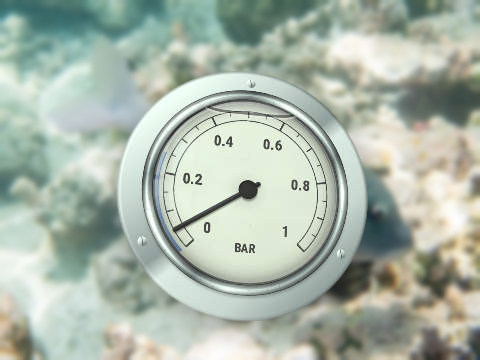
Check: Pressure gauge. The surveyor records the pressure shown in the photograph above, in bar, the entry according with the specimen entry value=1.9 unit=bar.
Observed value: value=0.05 unit=bar
